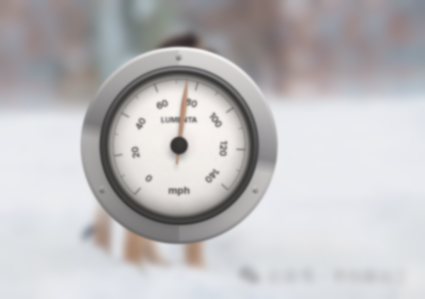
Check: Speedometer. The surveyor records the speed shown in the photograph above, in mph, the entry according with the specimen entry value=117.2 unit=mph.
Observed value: value=75 unit=mph
